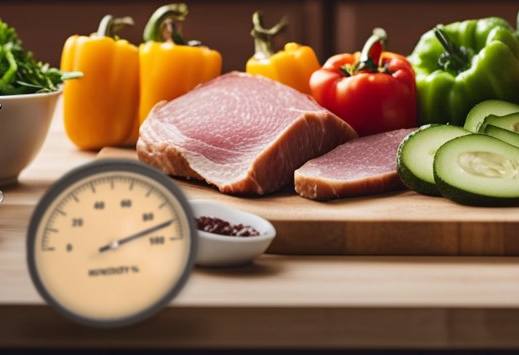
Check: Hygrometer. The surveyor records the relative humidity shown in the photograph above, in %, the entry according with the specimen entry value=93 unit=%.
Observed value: value=90 unit=%
